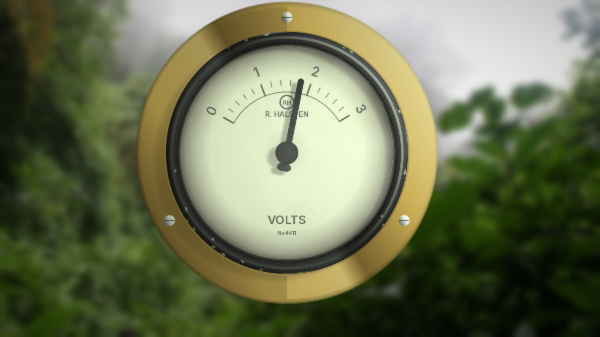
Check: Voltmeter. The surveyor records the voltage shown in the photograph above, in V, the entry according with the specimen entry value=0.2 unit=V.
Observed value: value=1.8 unit=V
